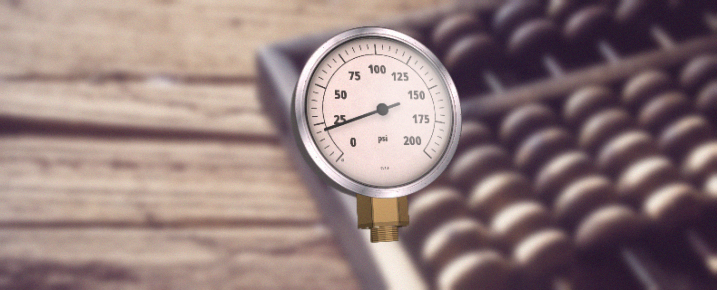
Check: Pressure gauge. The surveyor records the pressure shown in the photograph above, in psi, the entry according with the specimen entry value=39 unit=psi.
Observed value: value=20 unit=psi
